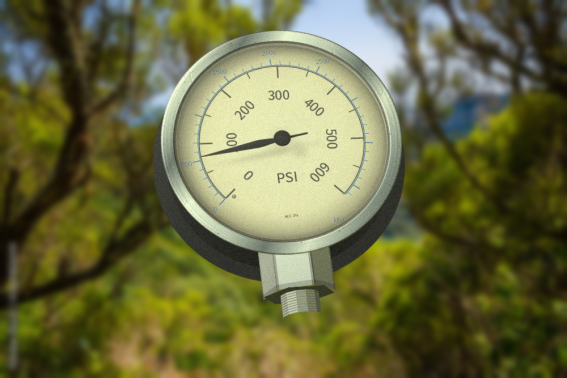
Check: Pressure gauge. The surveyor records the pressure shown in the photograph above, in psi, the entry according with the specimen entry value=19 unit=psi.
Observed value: value=75 unit=psi
